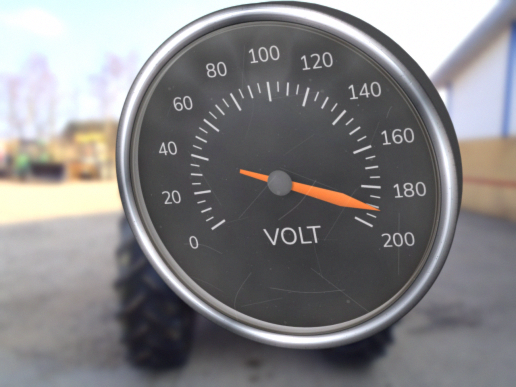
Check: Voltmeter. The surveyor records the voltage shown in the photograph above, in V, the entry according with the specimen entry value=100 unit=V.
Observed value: value=190 unit=V
